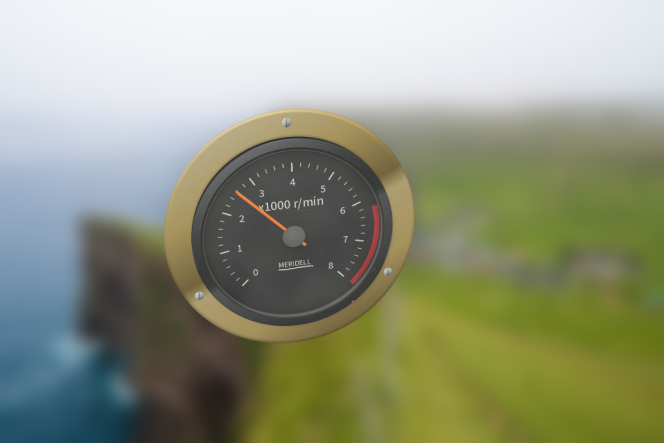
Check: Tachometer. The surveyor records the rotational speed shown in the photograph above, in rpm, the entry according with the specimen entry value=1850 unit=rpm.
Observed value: value=2600 unit=rpm
